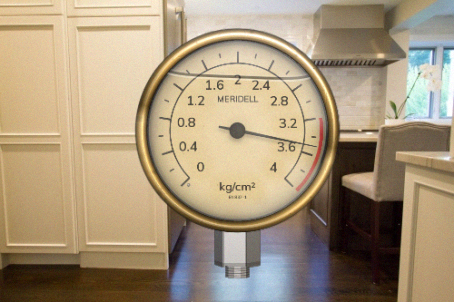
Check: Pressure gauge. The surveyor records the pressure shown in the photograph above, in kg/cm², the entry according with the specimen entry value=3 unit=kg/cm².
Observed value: value=3.5 unit=kg/cm²
